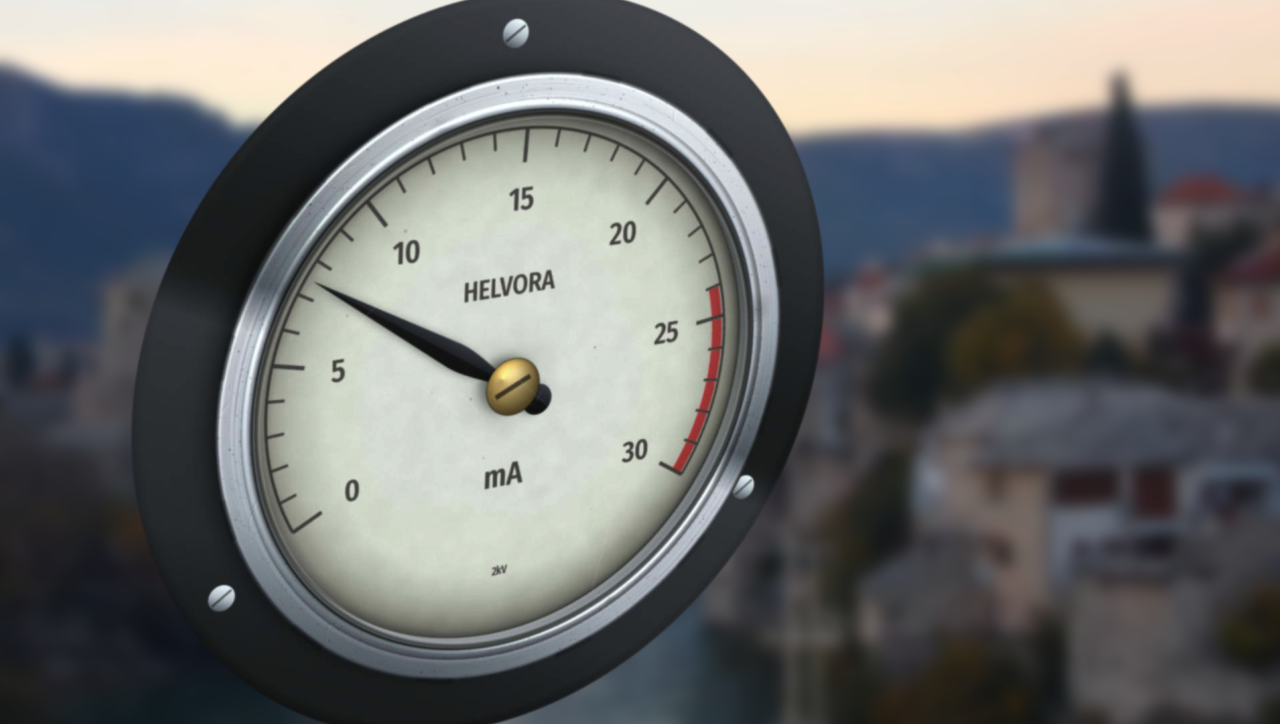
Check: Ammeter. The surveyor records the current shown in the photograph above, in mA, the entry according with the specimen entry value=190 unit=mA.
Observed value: value=7.5 unit=mA
